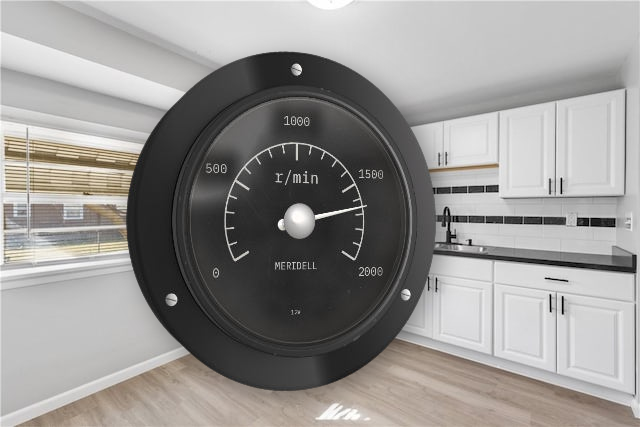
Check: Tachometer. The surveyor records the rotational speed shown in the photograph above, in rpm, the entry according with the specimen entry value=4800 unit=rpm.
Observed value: value=1650 unit=rpm
